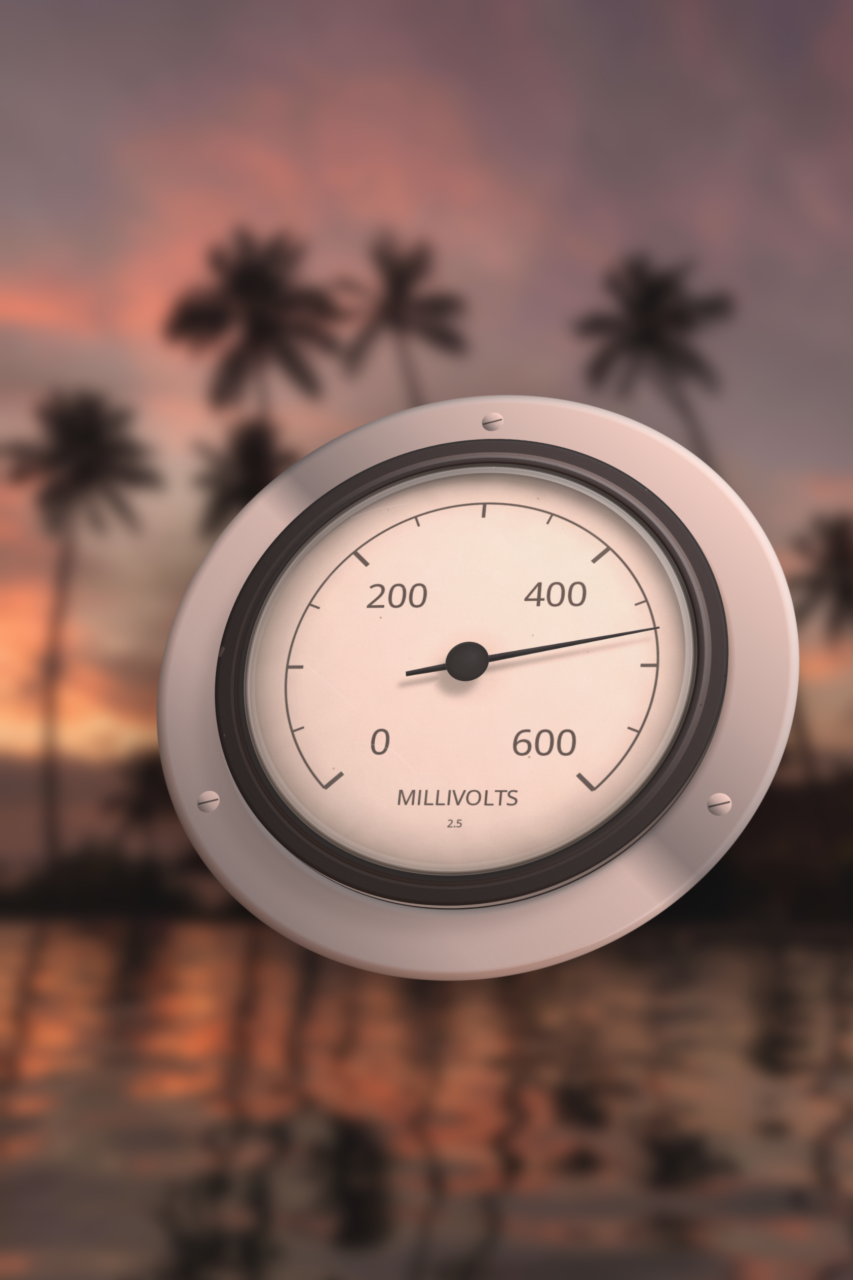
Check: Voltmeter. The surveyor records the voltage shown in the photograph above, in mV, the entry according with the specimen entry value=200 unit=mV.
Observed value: value=475 unit=mV
